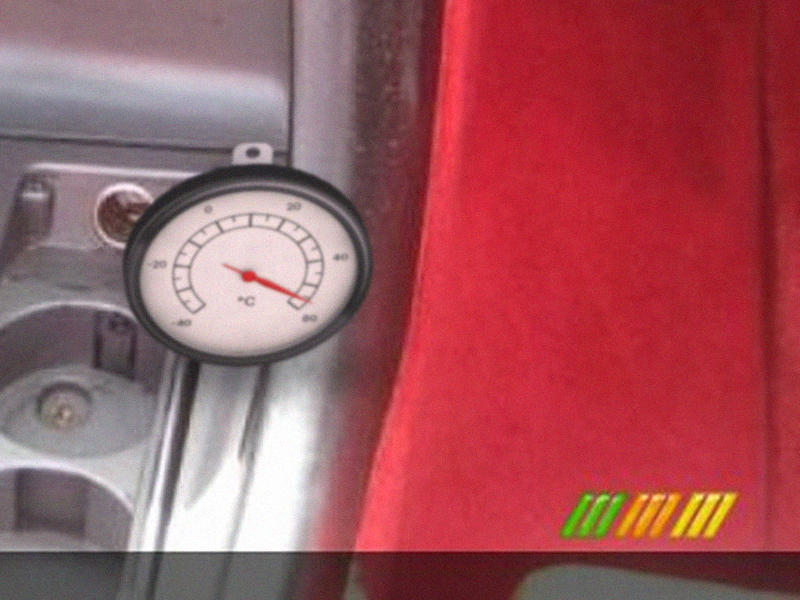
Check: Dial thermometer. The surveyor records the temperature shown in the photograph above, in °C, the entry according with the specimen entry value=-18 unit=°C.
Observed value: value=55 unit=°C
